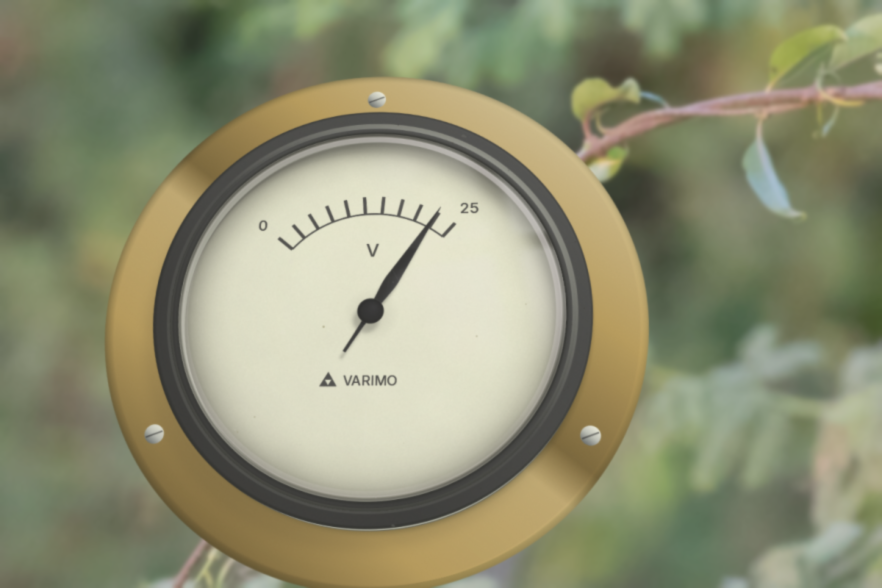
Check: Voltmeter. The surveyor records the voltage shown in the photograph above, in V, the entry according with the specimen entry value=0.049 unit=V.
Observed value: value=22.5 unit=V
